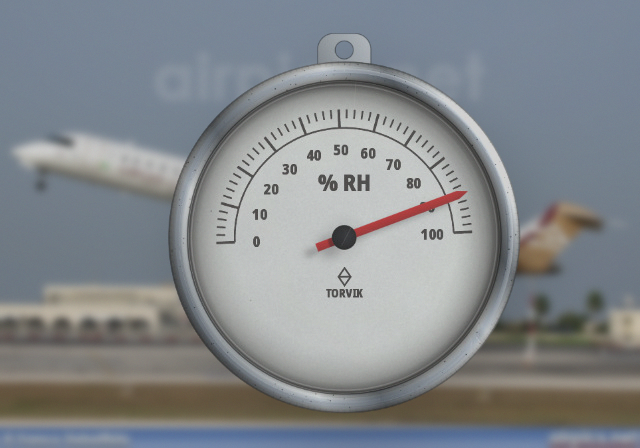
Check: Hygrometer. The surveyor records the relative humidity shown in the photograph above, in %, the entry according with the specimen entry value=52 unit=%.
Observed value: value=90 unit=%
